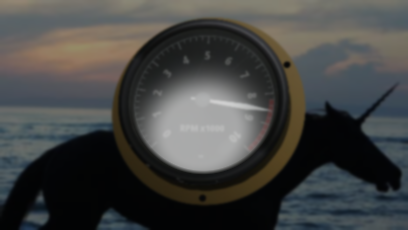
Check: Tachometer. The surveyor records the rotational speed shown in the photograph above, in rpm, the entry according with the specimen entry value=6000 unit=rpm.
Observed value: value=8600 unit=rpm
